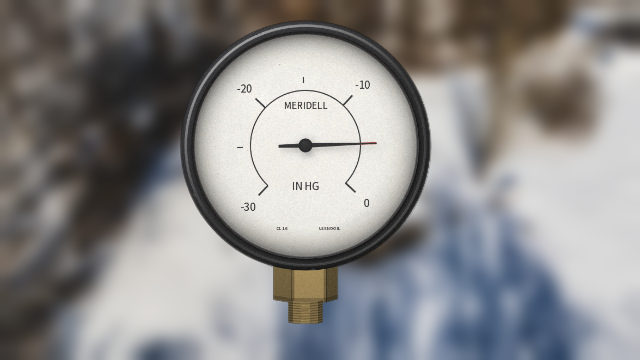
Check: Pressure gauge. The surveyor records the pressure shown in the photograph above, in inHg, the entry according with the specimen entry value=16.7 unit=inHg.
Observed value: value=-5 unit=inHg
